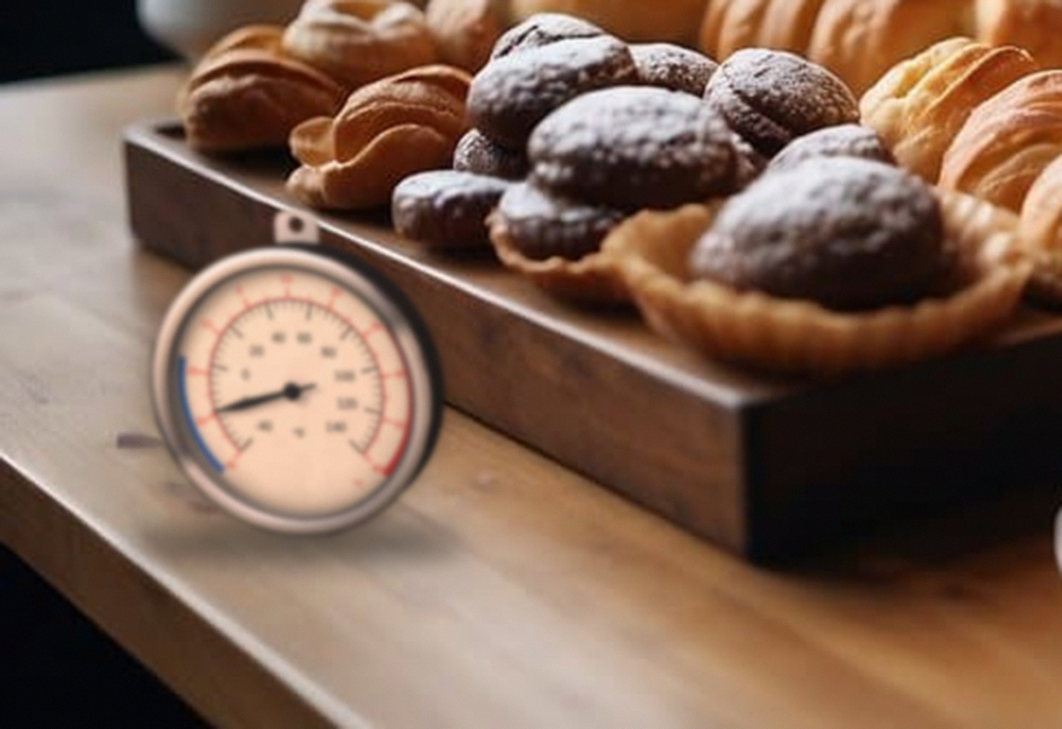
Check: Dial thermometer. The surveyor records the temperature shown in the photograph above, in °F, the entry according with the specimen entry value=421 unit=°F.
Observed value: value=-20 unit=°F
